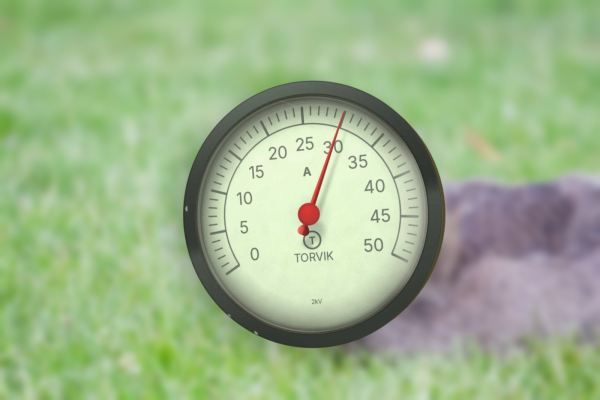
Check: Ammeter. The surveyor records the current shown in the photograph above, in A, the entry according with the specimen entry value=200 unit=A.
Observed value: value=30 unit=A
